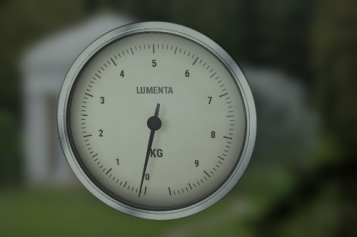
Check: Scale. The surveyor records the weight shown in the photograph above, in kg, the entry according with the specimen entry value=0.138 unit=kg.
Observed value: value=0.1 unit=kg
